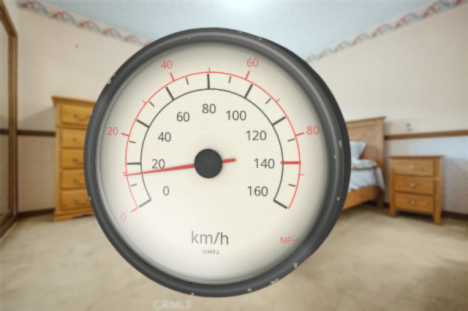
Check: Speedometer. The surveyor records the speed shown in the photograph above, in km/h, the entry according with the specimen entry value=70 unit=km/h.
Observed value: value=15 unit=km/h
